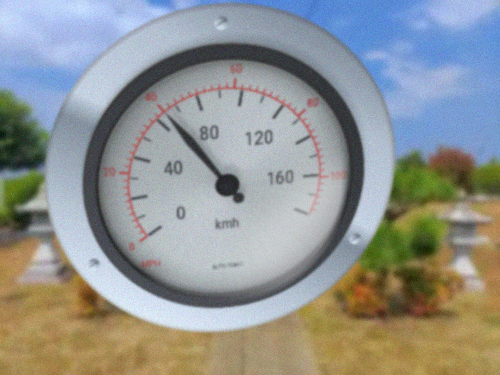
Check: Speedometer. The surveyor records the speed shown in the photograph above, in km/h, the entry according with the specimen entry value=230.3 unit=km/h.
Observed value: value=65 unit=km/h
